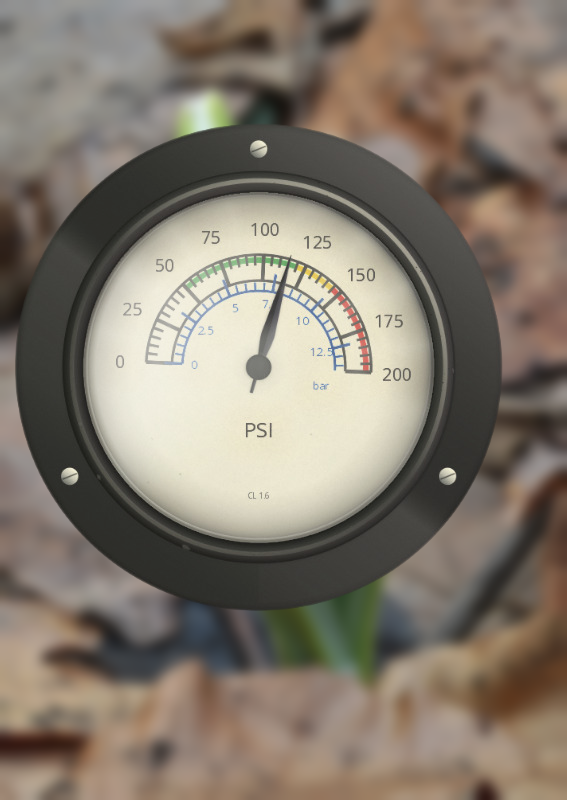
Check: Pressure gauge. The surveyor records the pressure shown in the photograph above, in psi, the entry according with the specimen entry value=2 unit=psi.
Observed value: value=115 unit=psi
